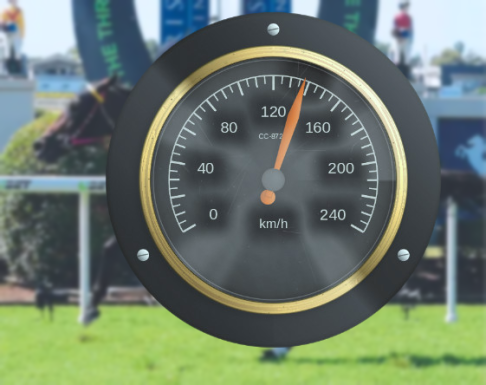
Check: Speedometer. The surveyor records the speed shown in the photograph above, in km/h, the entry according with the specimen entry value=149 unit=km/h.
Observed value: value=137.5 unit=km/h
